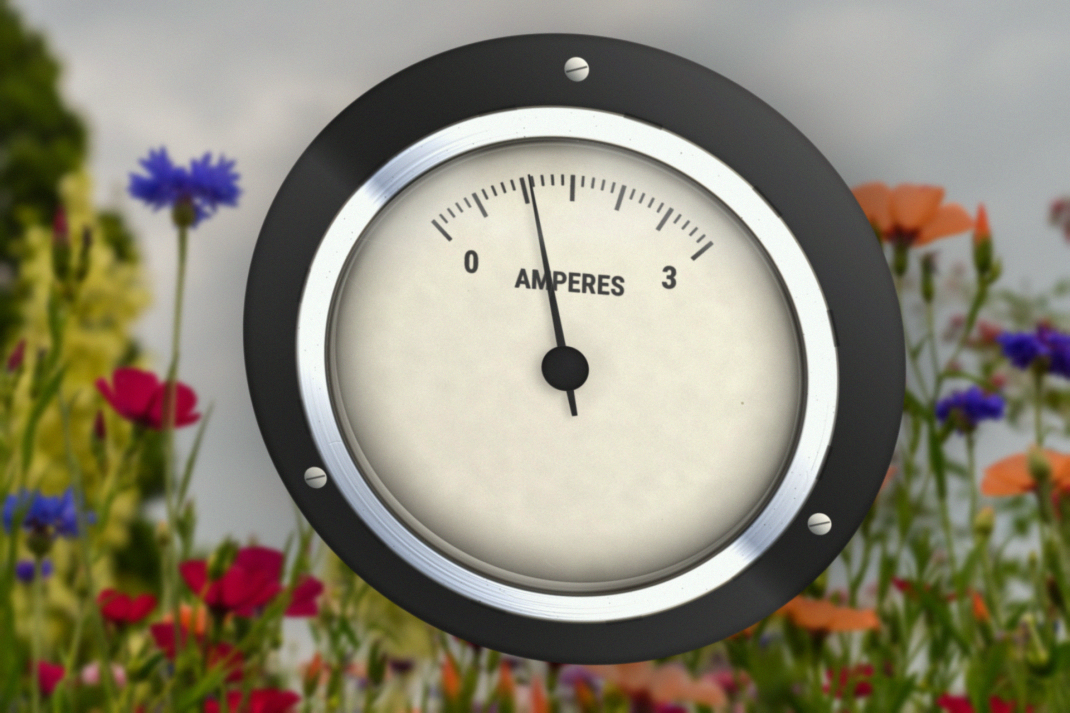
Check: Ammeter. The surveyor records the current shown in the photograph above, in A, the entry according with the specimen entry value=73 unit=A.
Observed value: value=1.1 unit=A
